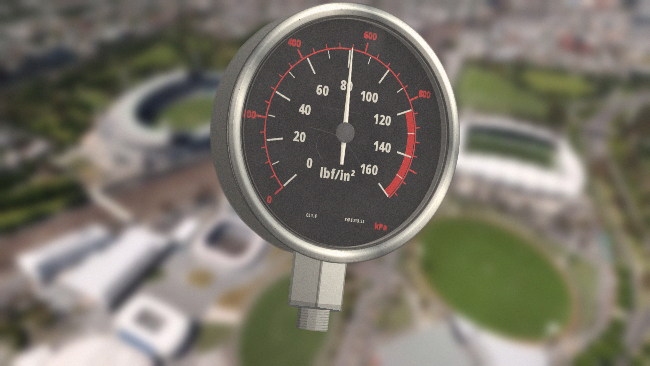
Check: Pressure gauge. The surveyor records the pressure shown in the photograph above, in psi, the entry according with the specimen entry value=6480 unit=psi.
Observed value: value=80 unit=psi
